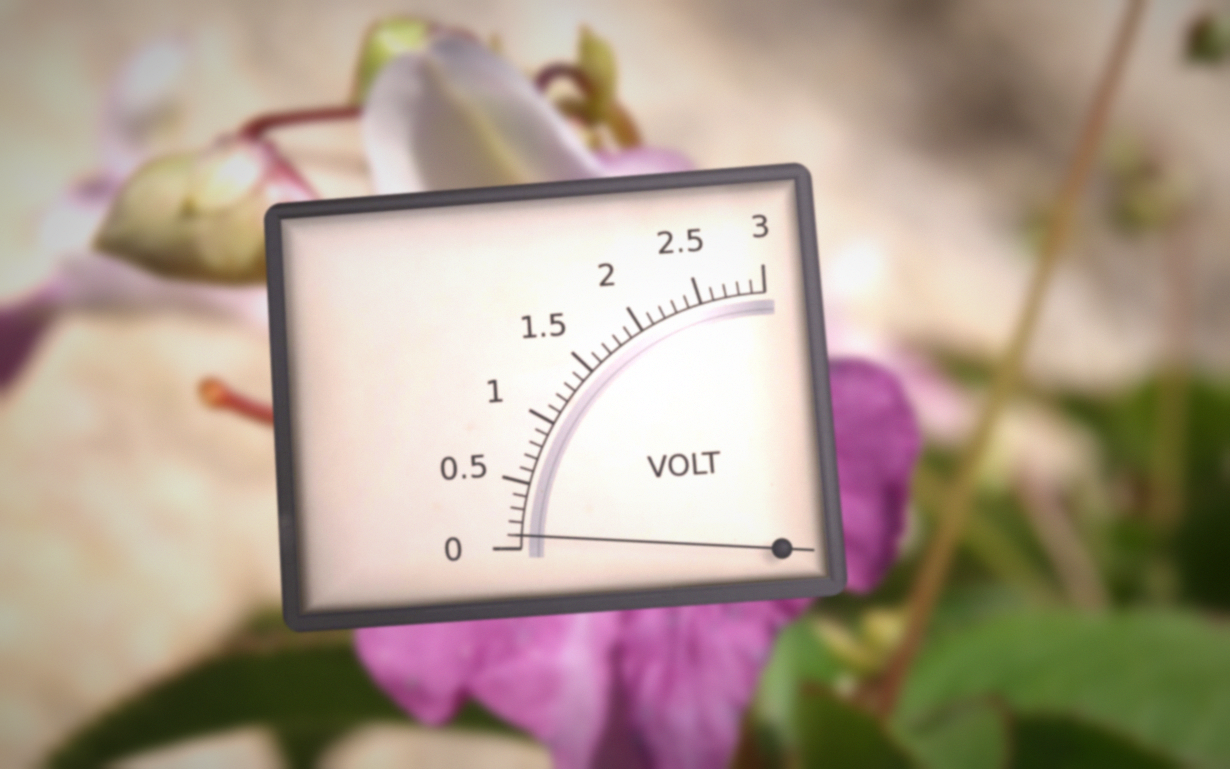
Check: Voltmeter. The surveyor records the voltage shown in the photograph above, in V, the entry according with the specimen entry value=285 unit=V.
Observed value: value=0.1 unit=V
